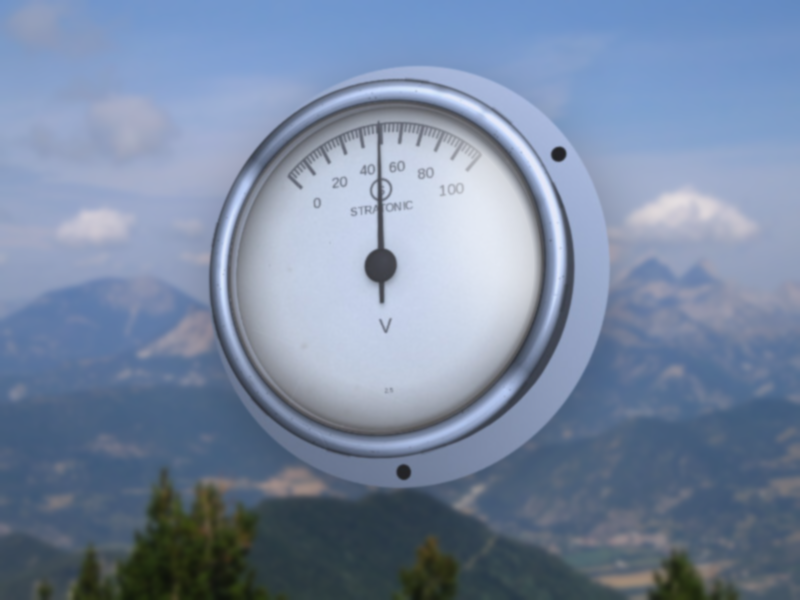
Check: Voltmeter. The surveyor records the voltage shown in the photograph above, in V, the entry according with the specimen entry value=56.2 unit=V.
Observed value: value=50 unit=V
